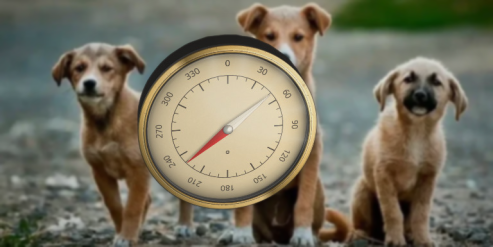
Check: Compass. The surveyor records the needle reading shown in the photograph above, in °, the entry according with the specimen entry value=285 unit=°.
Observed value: value=230 unit=°
